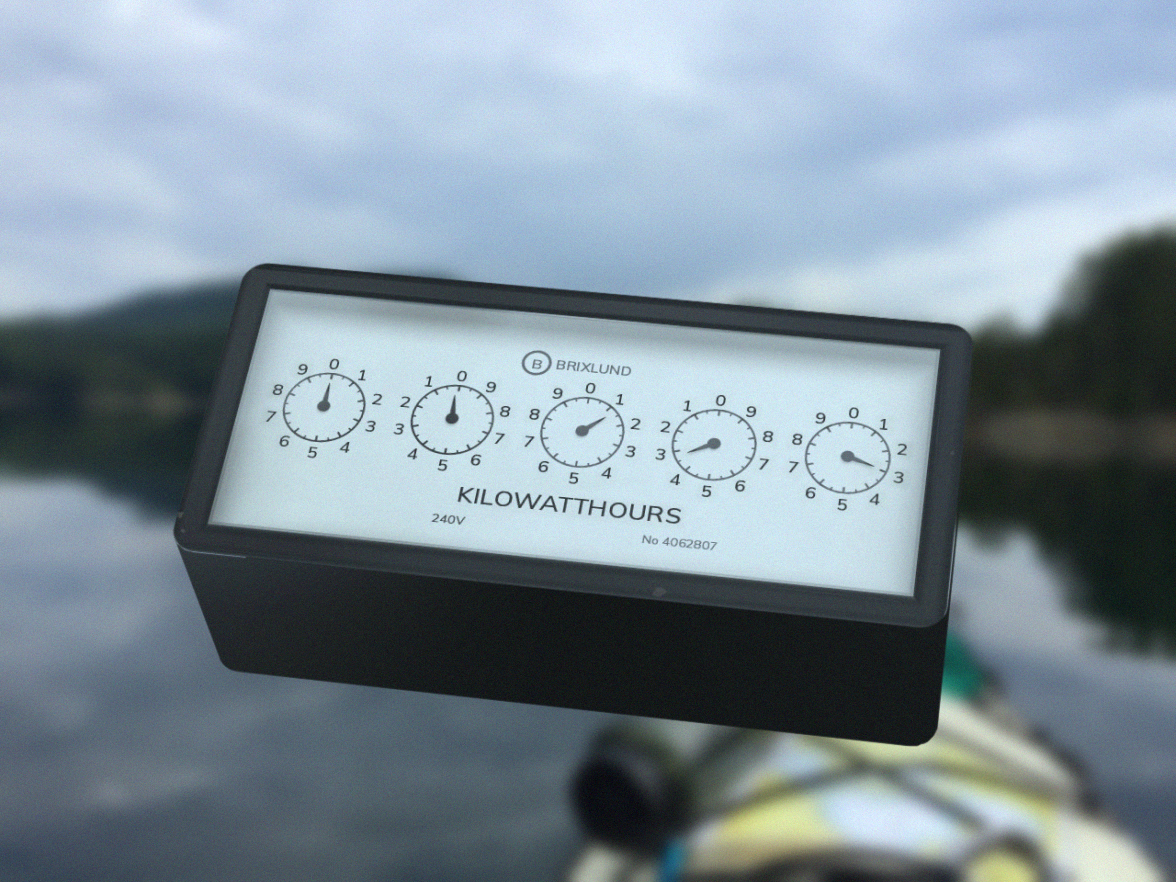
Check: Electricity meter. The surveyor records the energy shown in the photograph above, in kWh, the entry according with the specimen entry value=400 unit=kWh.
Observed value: value=133 unit=kWh
